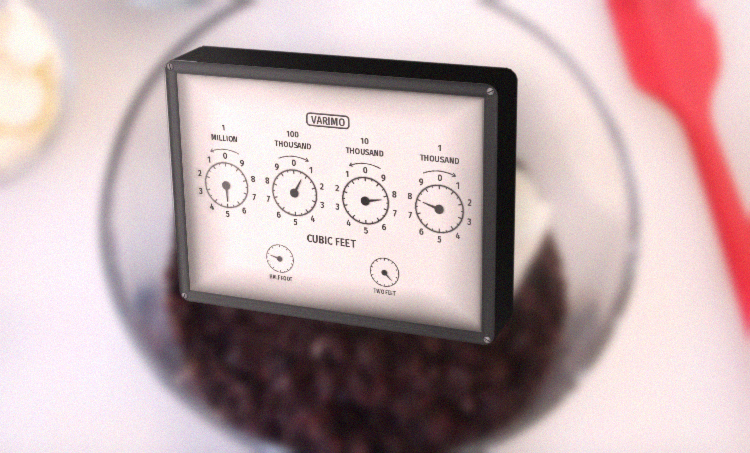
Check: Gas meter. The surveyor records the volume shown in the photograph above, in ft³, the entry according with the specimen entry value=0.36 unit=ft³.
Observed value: value=507800 unit=ft³
